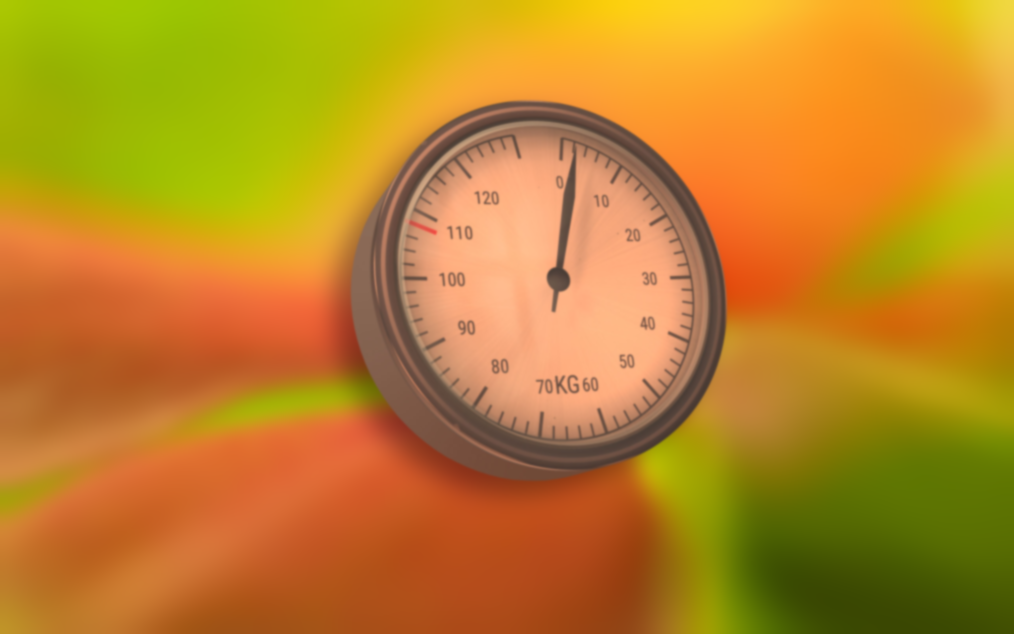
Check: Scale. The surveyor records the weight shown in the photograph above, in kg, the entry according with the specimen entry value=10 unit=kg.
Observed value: value=2 unit=kg
